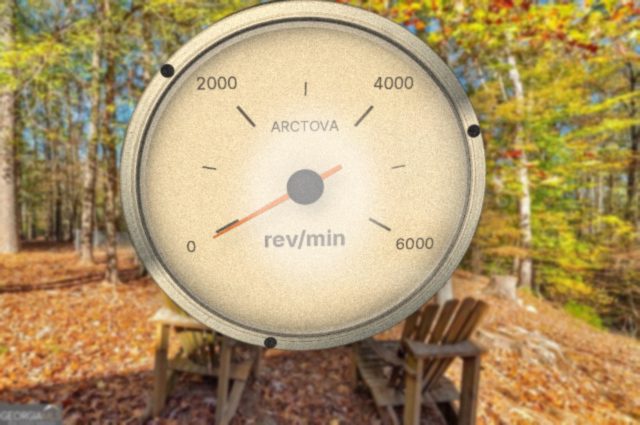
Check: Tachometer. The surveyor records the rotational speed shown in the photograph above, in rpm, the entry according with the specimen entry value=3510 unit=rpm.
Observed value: value=0 unit=rpm
